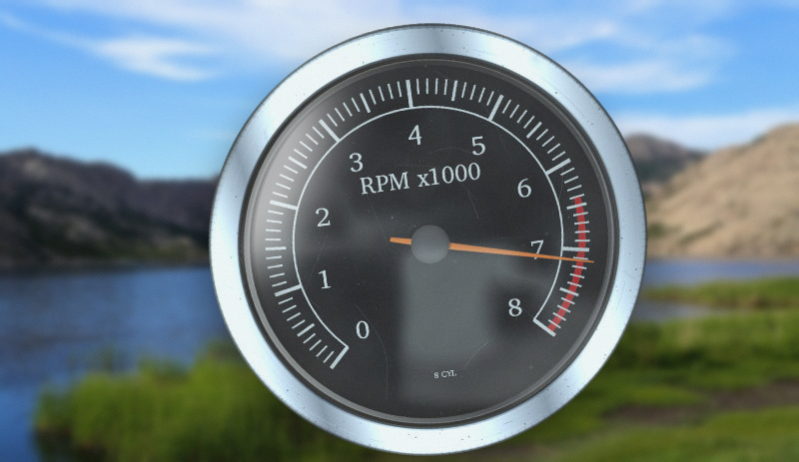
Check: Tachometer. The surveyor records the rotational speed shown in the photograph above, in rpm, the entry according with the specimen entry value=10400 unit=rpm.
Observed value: value=7100 unit=rpm
